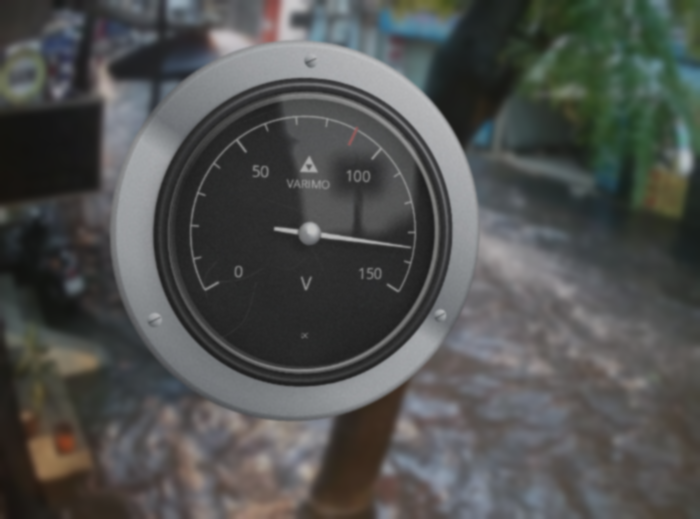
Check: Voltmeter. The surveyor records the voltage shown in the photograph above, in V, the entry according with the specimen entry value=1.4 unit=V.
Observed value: value=135 unit=V
